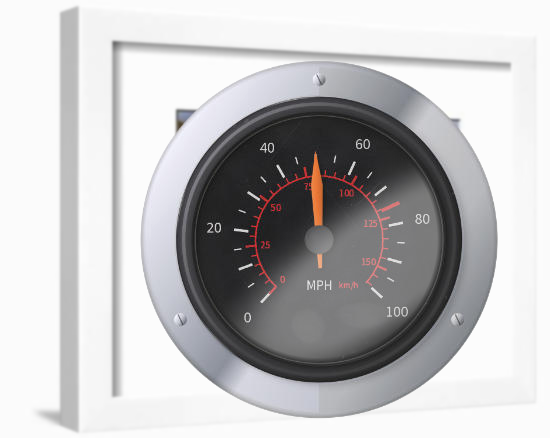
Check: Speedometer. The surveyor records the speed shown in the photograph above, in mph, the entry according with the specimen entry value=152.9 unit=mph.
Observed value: value=50 unit=mph
